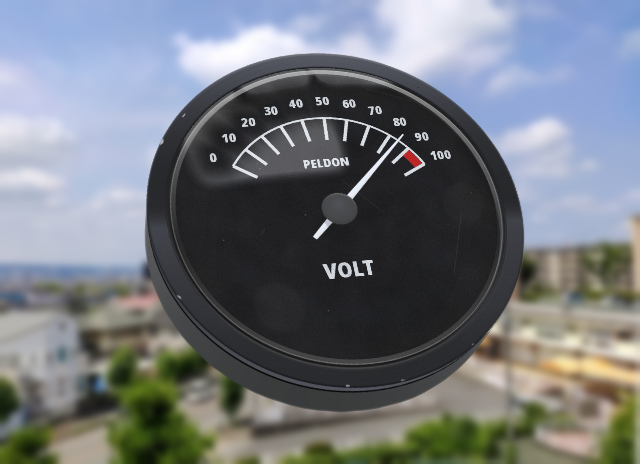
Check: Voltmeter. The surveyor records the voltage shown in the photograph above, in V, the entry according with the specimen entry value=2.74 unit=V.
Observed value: value=85 unit=V
